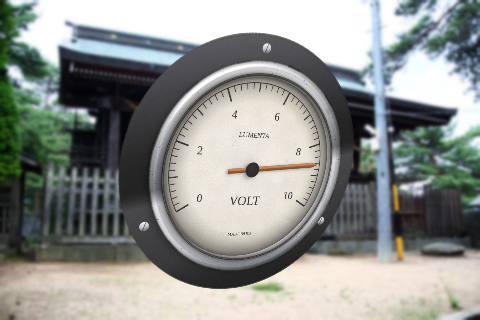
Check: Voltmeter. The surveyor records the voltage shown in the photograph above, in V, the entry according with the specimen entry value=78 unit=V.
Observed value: value=8.6 unit=V
